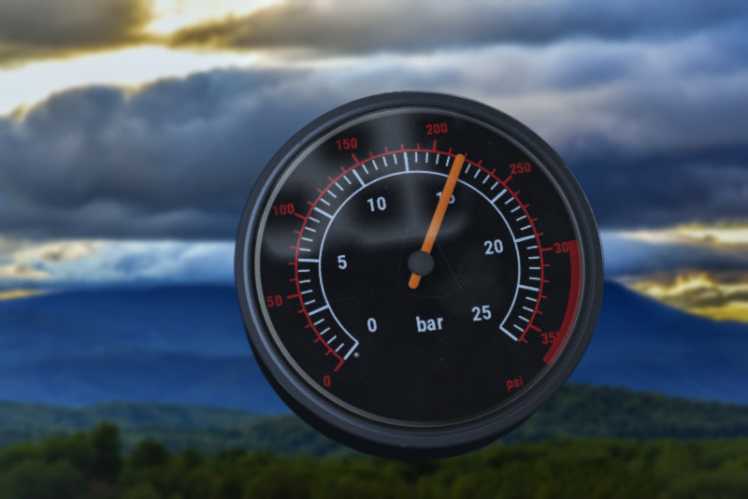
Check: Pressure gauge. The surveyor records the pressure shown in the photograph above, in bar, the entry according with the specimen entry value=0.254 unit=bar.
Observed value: value=15 unit=bar
